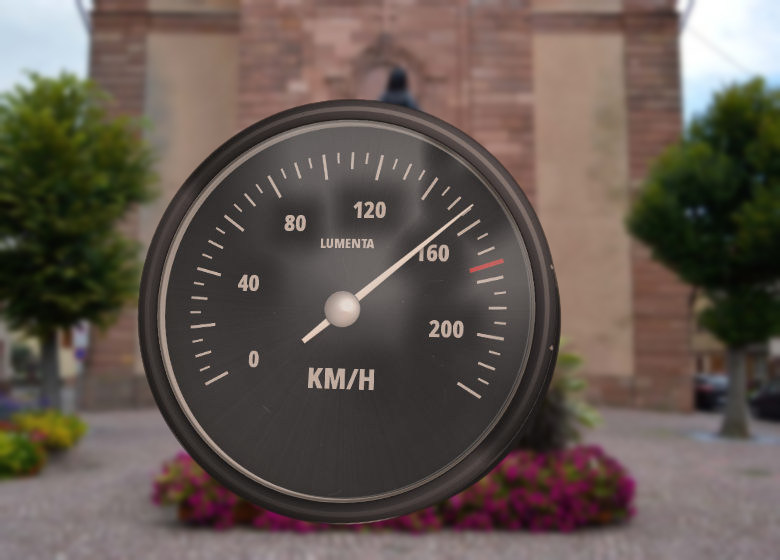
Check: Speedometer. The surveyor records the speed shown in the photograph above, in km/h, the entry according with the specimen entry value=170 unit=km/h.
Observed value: value=155 unit=km/h
